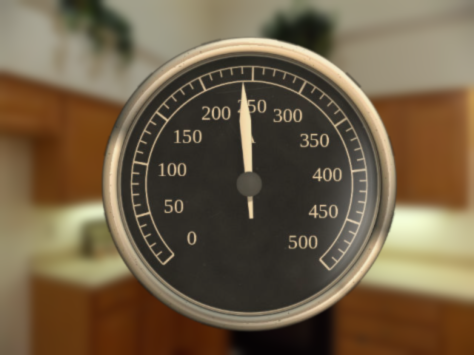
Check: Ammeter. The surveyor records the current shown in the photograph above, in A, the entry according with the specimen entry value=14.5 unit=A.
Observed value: value=240 unit=A
